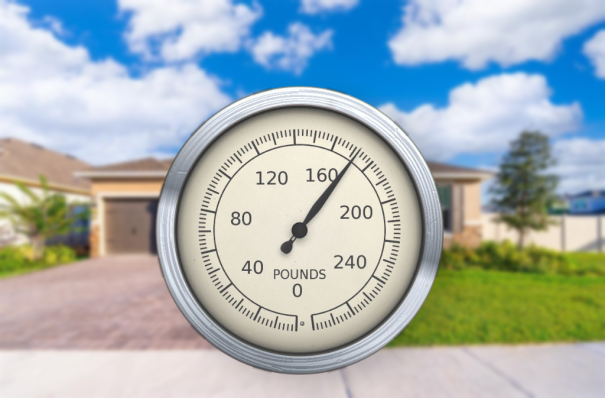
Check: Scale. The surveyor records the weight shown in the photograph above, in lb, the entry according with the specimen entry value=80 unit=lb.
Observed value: value=172 unit=lb
